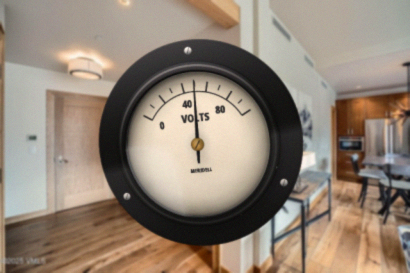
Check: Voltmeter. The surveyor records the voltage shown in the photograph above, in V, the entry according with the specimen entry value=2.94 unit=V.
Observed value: value=50 unit=V
